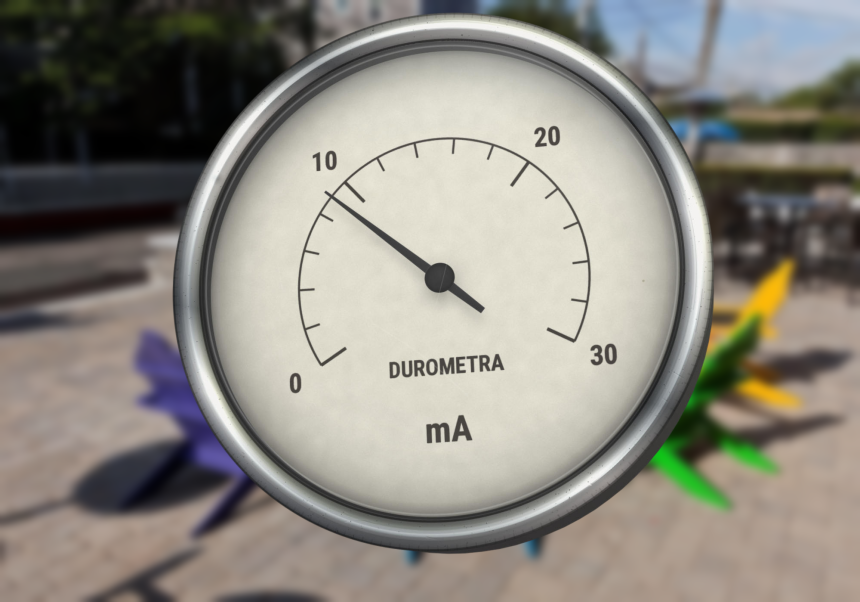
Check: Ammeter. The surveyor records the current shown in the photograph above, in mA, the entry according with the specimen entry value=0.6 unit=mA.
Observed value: value=9 unit=mA
